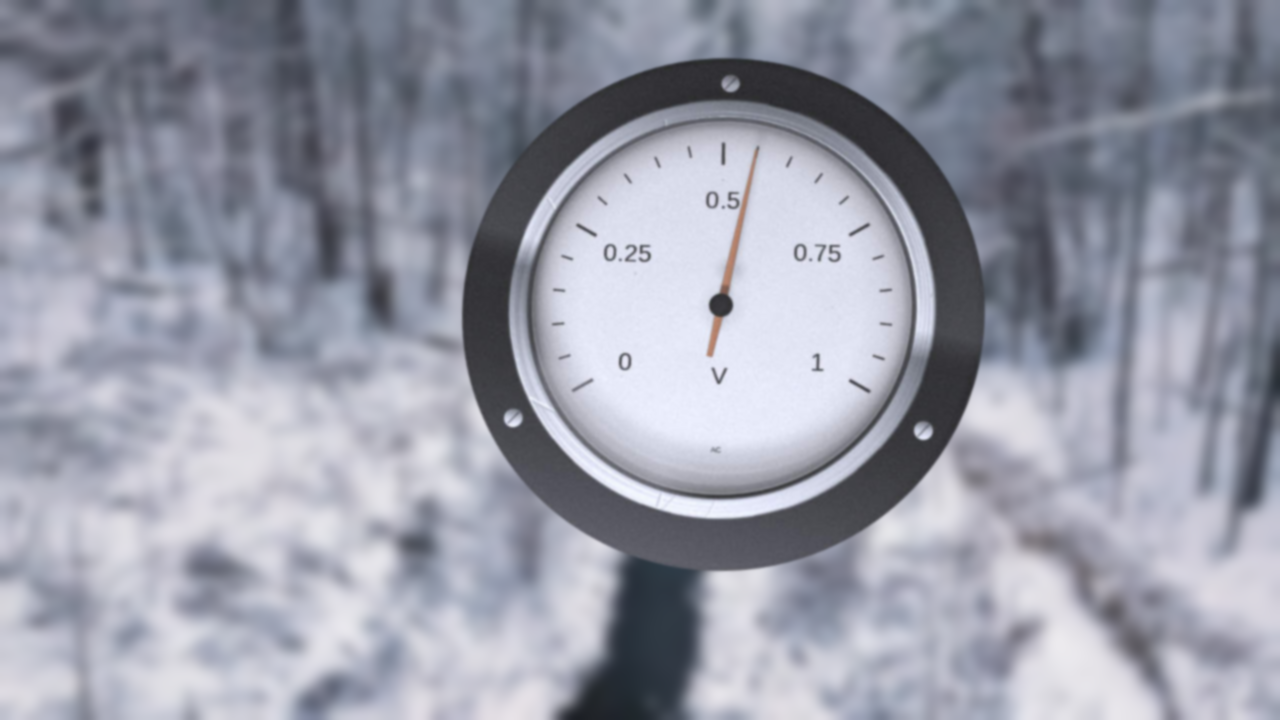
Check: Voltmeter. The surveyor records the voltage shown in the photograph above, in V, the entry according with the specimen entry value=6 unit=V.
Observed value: value=0.55 unit=V
